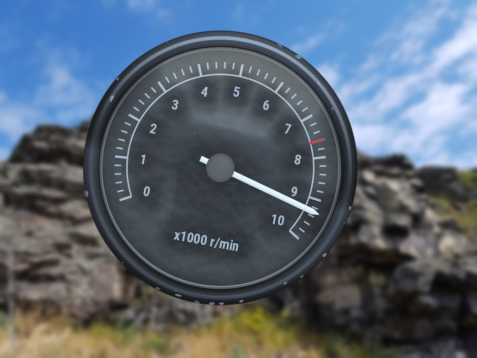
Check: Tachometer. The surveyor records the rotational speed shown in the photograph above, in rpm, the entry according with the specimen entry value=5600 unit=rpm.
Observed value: value=9300 unit=rpm
